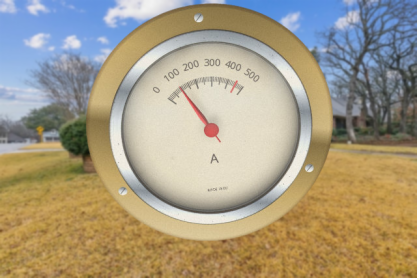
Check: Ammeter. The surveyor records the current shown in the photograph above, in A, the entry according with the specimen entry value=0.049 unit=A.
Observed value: value=100 unit=A
